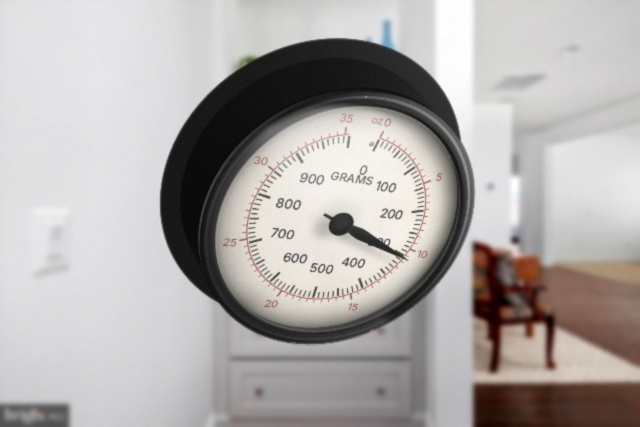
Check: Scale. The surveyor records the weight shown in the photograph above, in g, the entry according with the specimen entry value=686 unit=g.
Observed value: value=300 unit=g
